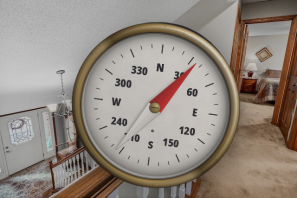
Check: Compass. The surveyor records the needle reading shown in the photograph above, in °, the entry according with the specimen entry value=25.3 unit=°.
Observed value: value=35 unit=°
